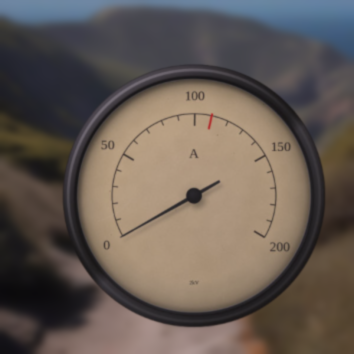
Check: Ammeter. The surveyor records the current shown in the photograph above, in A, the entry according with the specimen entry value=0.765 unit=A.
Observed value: value=0 unit=A
